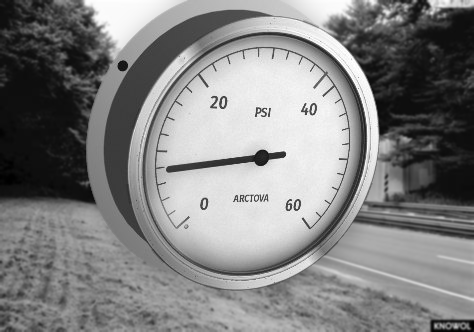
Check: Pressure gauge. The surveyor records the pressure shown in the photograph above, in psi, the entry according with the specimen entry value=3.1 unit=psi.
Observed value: value=8 unit=psi
